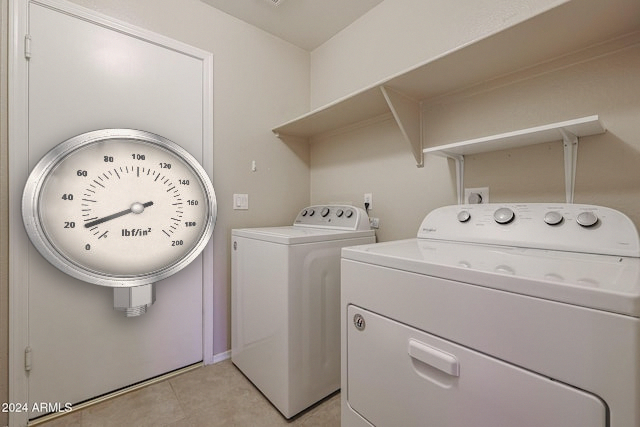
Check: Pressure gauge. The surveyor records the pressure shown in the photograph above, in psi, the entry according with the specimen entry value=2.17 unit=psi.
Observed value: value=15 unit=psi
